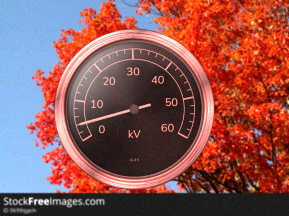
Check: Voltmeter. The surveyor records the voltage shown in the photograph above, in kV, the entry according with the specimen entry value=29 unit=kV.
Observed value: value=4 unit=kV
